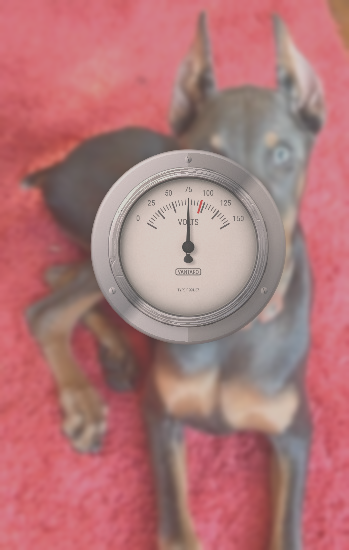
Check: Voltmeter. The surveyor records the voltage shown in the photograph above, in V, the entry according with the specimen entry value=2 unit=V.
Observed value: value=75 unit=V
